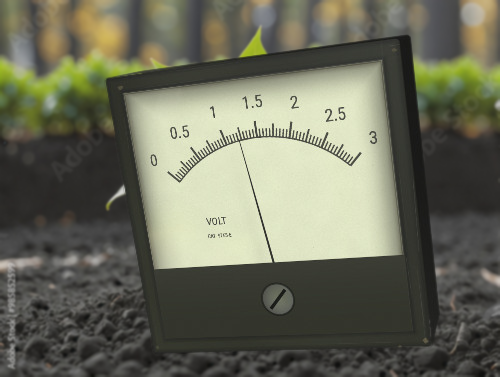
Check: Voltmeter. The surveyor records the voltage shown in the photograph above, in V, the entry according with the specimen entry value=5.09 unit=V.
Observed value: value=1.25 unit=V
